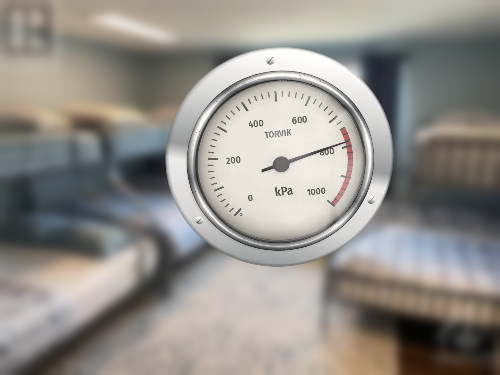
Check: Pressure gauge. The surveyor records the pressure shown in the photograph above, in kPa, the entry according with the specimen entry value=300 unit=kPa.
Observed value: value=780 unit=kPa
